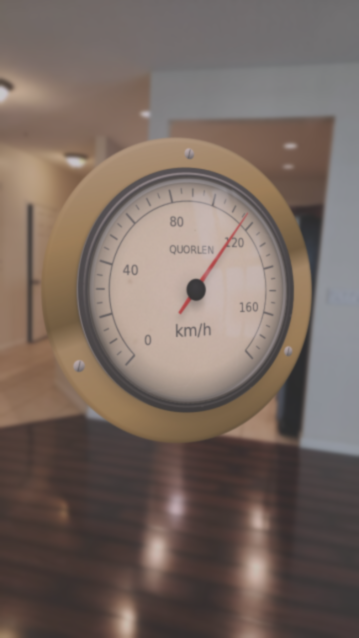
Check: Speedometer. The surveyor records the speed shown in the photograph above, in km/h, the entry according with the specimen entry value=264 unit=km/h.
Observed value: value=115 unit=km/h
